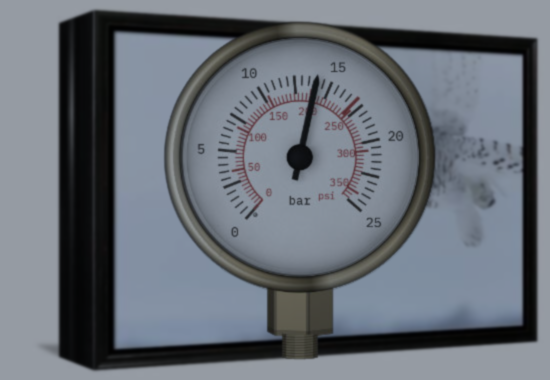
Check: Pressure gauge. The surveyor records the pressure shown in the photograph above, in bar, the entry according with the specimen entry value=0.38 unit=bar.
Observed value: value=14 unit=bar
